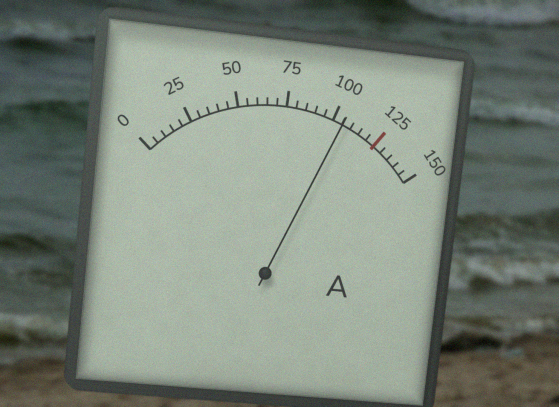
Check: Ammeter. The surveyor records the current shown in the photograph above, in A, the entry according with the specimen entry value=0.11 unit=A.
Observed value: value=105 unit=A
